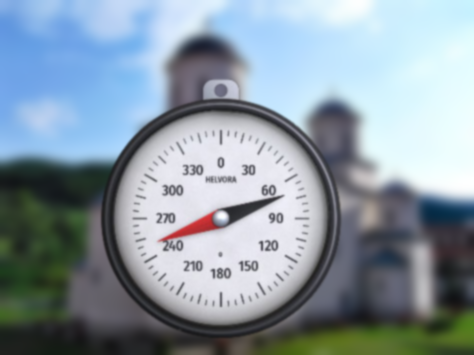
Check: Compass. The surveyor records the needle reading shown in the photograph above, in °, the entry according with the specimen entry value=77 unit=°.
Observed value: value=250 unit=°
